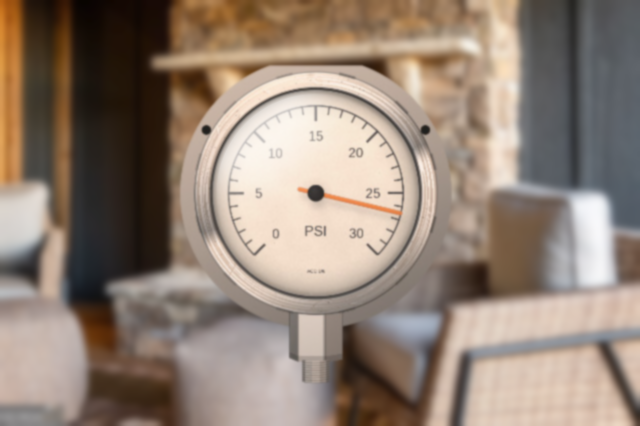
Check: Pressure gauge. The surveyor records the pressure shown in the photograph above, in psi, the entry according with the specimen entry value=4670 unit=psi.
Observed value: value=26.5 unit=psi
